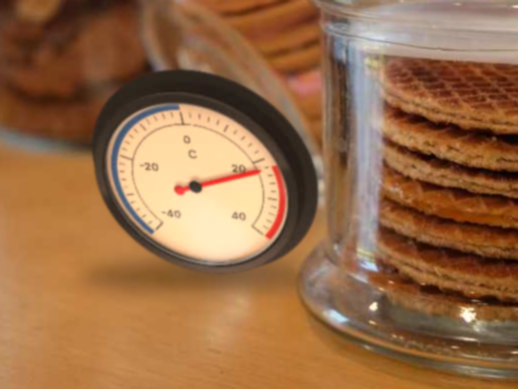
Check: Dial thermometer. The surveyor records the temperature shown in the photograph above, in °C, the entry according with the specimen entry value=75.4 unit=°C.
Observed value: value=22 unit=°C
